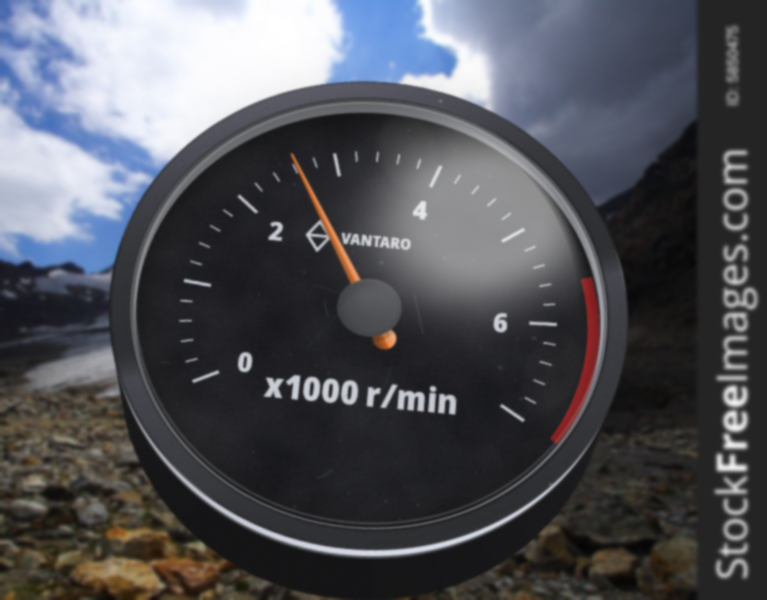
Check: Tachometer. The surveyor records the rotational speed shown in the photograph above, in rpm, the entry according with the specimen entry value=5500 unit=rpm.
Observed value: value=2600 unit=rpm
